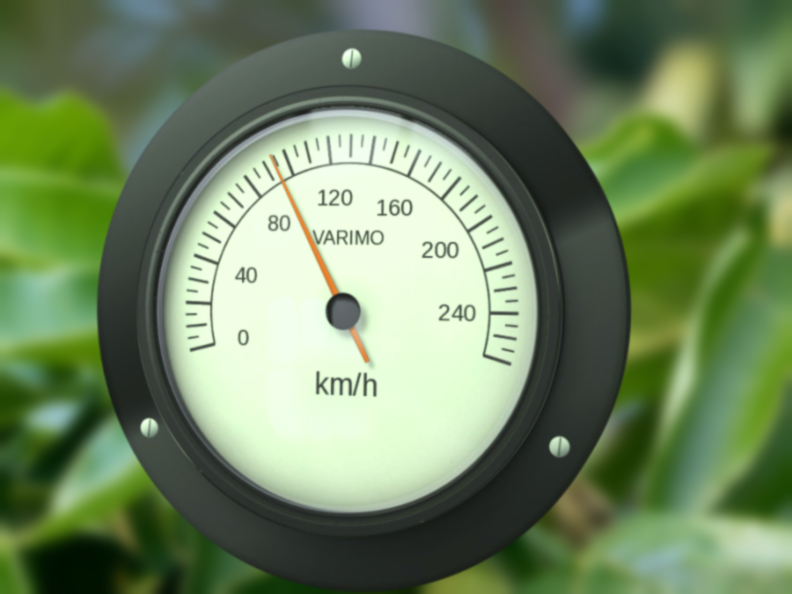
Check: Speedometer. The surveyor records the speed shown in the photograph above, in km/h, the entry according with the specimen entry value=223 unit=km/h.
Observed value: value=95 unit=km/h
